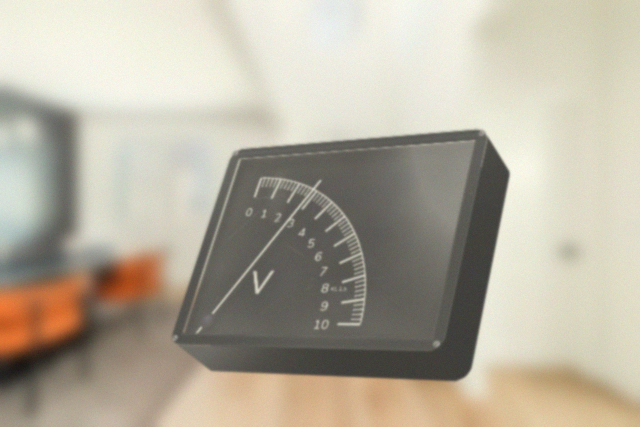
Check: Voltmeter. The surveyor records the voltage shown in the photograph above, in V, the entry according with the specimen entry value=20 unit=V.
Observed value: value=3 unit=V
